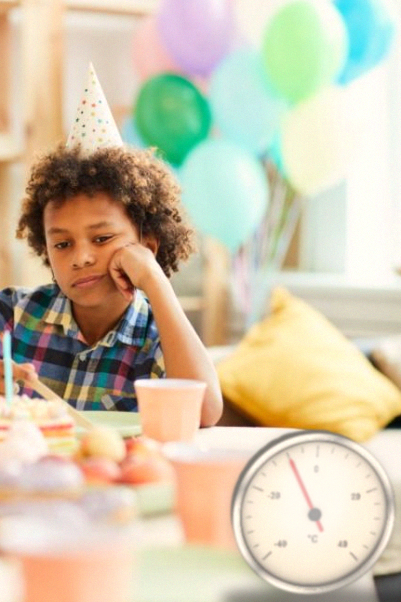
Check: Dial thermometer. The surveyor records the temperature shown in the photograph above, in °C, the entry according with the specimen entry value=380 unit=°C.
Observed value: value=-8 unit=°C
